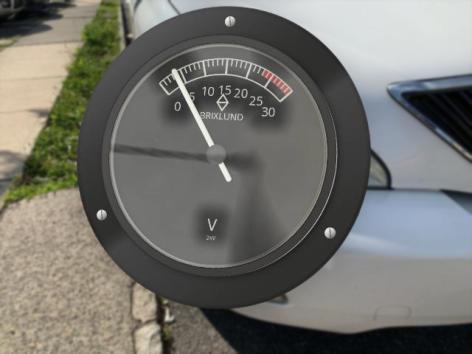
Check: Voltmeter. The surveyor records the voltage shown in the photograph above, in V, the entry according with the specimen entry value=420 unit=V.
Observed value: value=4 unit=V
